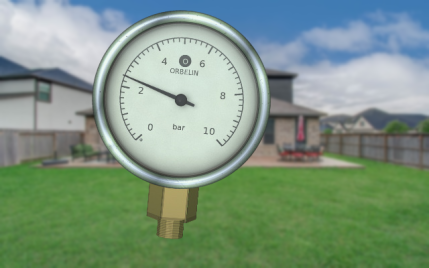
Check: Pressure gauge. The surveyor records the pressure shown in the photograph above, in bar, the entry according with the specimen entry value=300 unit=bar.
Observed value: value=2.4 unit=bar
